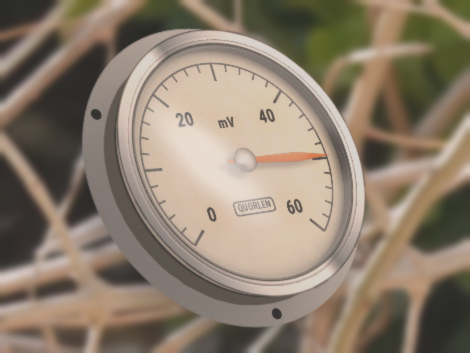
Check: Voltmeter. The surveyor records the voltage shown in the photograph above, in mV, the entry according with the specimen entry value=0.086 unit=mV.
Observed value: value=50 unit=mV
